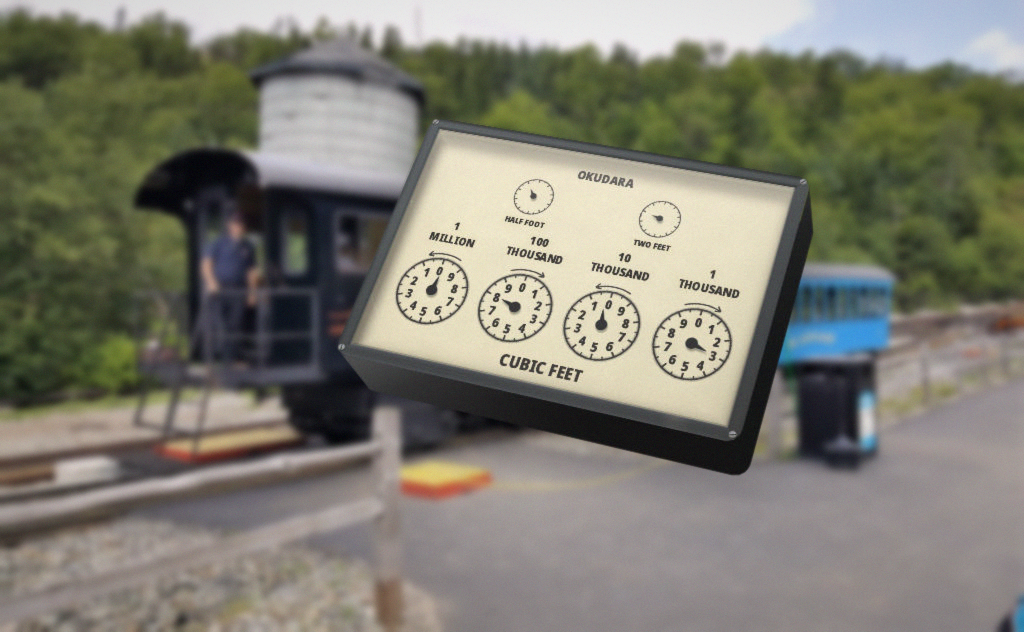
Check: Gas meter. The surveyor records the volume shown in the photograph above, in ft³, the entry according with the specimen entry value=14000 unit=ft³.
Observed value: value=980300 unit=ft³
